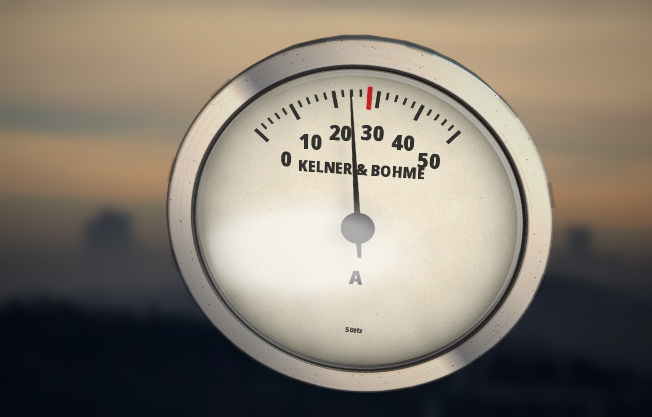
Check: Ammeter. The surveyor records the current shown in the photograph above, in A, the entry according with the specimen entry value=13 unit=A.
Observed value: value=24 unit=A
